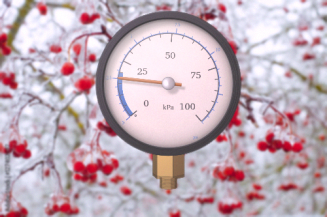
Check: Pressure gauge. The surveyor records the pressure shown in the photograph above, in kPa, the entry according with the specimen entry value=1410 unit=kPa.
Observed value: value=17.5 unit=kPa
